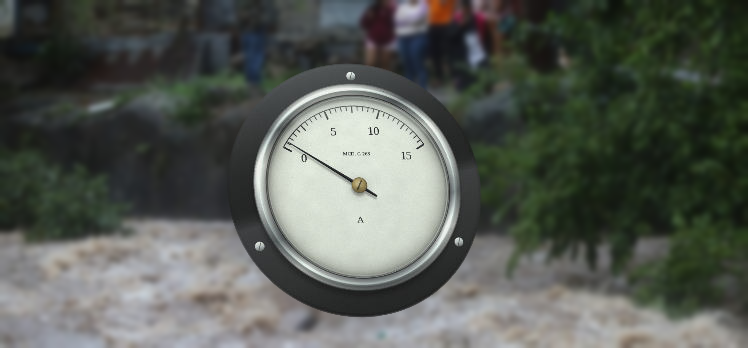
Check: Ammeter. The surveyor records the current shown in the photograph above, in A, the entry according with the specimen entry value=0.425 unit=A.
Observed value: value=0.5 unit=A
